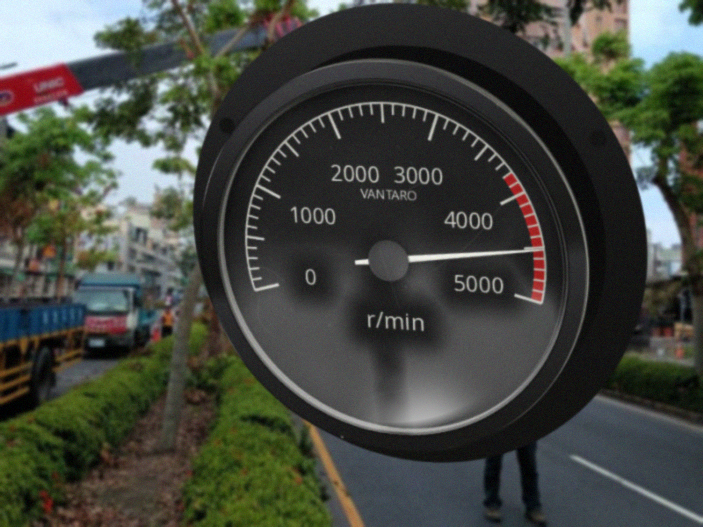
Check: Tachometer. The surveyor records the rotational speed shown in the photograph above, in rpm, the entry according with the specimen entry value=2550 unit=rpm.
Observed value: value=4500 unit=rpm
